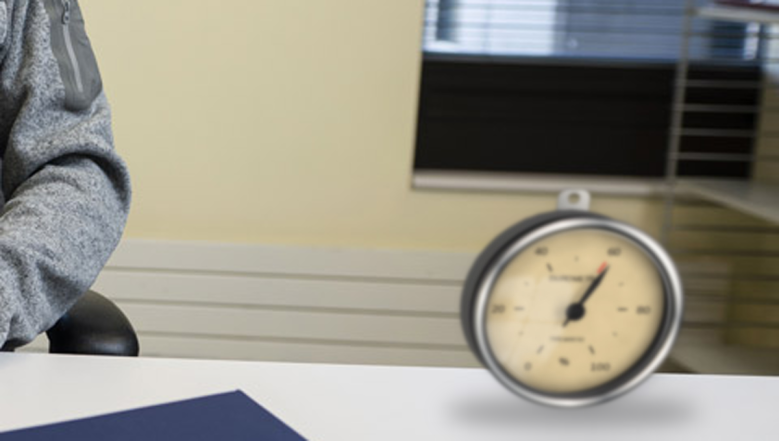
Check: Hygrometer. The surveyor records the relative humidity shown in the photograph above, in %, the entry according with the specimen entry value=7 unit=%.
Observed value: value=60 unit=%
